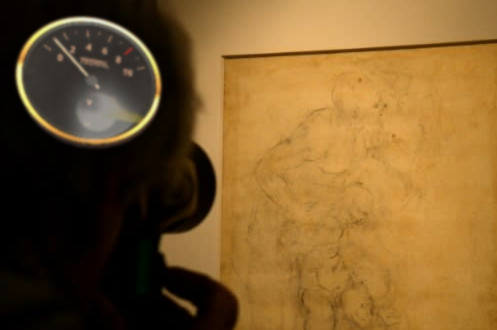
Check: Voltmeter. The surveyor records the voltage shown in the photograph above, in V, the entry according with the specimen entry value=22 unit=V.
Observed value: value=1 unit=V
